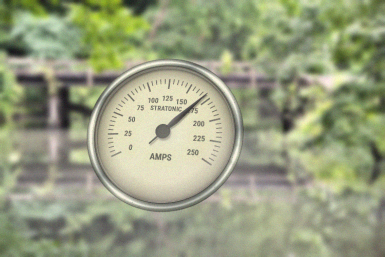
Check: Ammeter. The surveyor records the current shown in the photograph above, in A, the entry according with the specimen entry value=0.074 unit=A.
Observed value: value=170 unit=A
